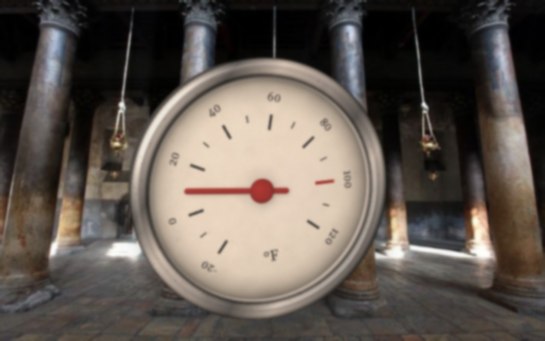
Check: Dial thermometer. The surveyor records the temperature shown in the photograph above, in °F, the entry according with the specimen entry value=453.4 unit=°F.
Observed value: value=10 unit=°F
